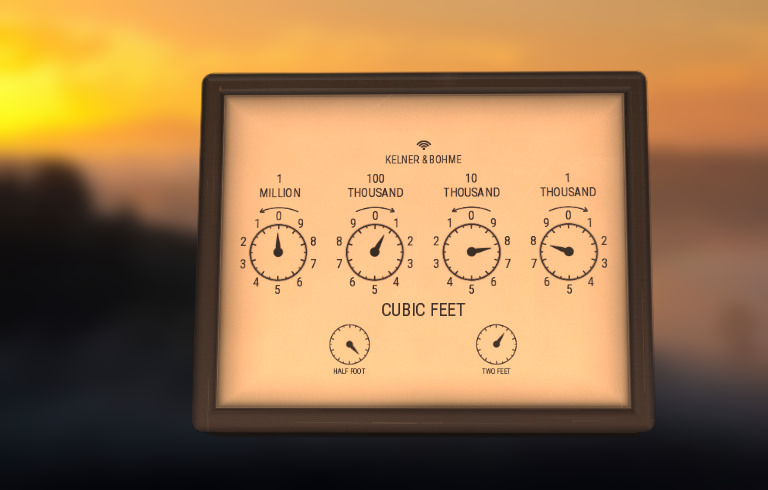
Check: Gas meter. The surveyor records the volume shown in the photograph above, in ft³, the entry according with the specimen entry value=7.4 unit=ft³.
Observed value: value=7800 unit=ft³
